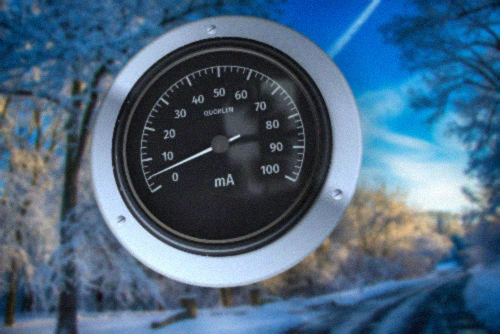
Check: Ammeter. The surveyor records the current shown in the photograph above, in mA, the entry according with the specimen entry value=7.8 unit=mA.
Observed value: value=4 unit=mA
